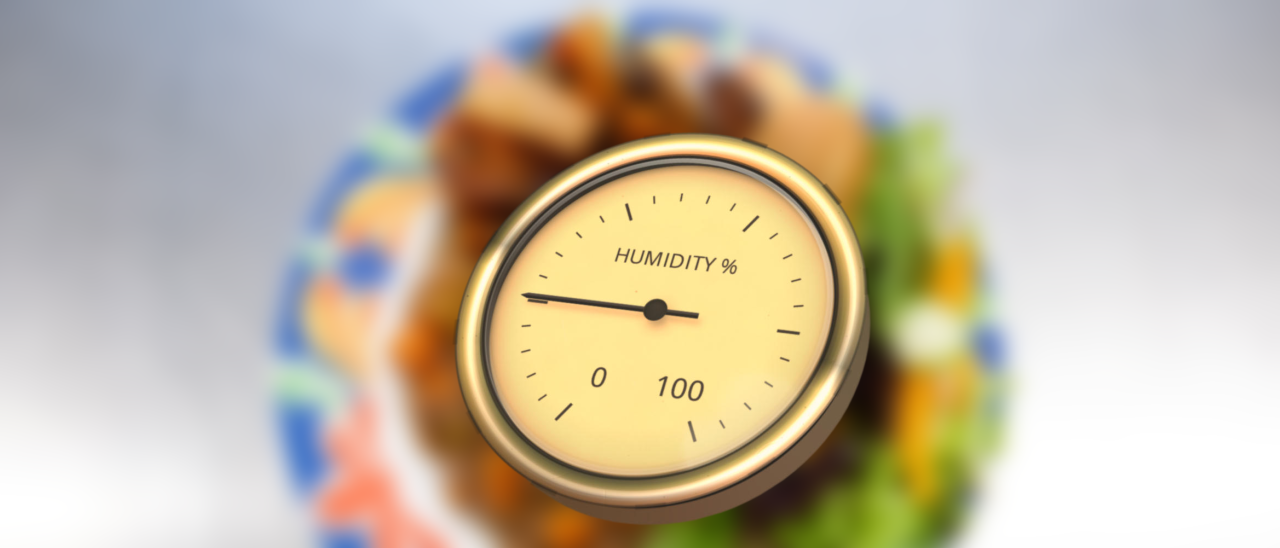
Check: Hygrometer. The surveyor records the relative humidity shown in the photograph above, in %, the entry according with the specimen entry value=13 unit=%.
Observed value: value=20 unit=%
